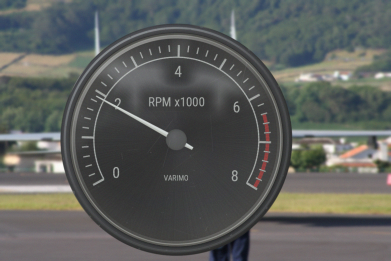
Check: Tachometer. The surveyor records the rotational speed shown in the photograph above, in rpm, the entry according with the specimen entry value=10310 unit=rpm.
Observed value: value=1900 unit=rpm
